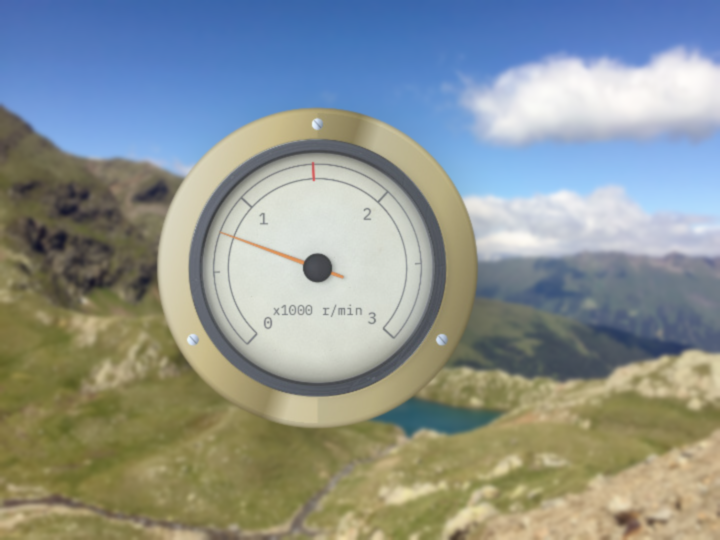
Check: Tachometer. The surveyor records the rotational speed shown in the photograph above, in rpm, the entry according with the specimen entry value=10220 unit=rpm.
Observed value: value=750 unit=rpm
